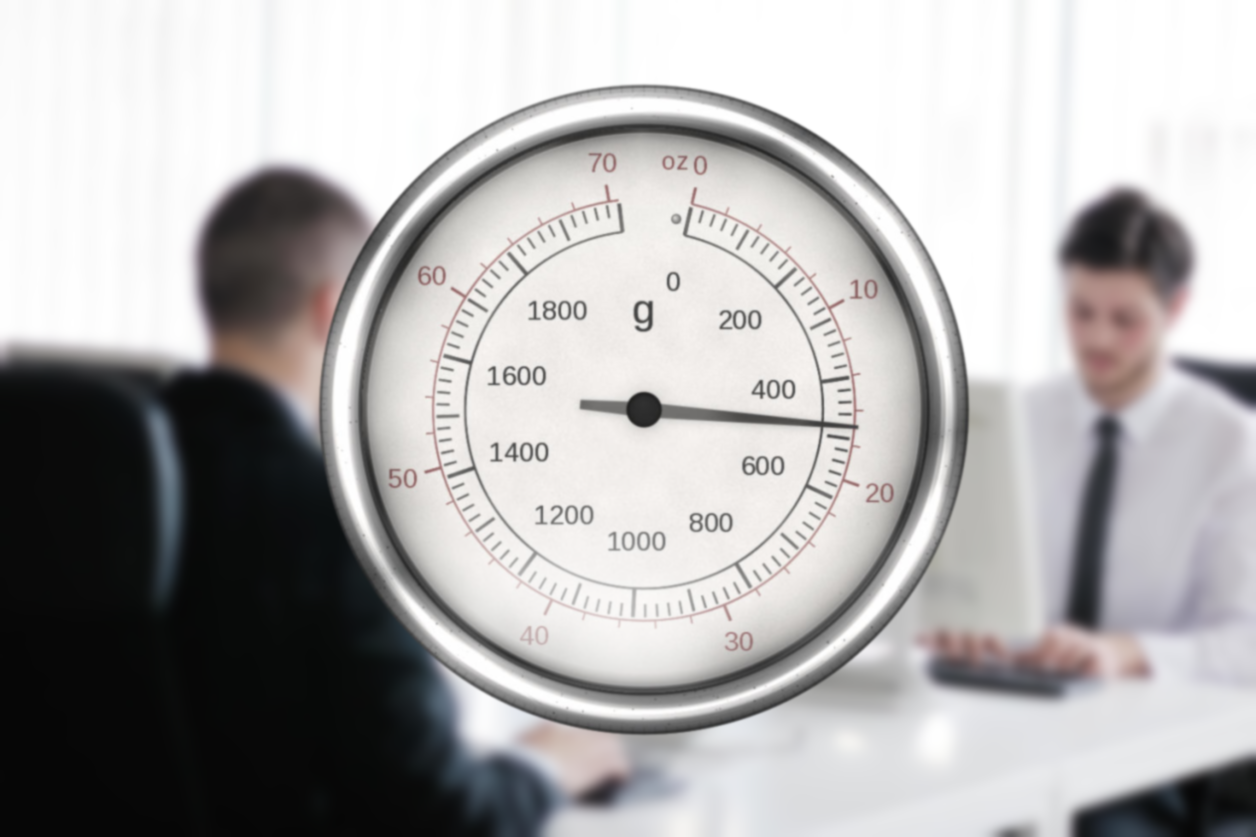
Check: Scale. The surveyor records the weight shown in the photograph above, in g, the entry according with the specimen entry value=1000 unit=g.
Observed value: value=480 unit=g
